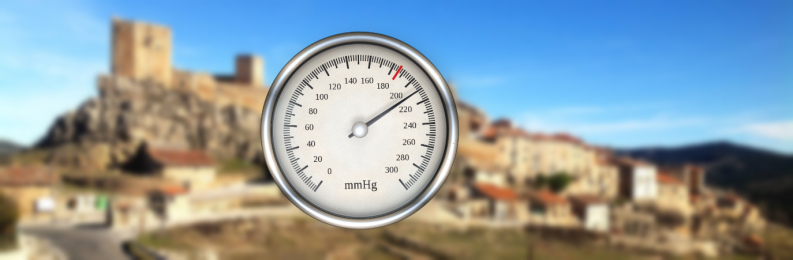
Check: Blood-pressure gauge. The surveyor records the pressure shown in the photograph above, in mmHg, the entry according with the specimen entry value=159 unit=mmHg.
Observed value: value=210 unit=mmHg
